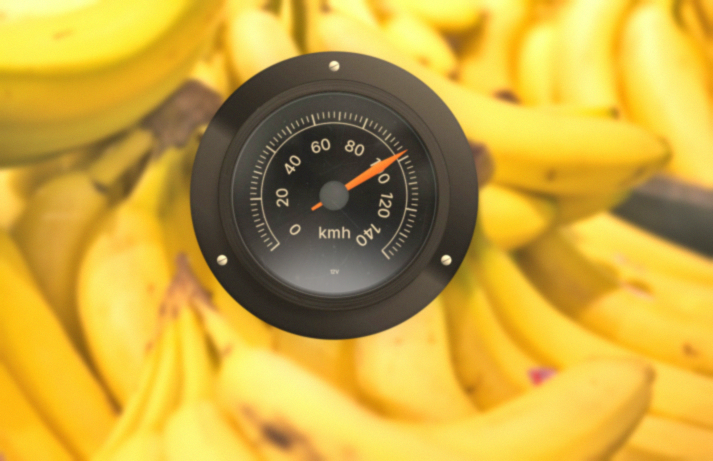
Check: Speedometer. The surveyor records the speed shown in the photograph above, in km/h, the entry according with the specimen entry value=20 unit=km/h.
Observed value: value=98 unit=km/h
